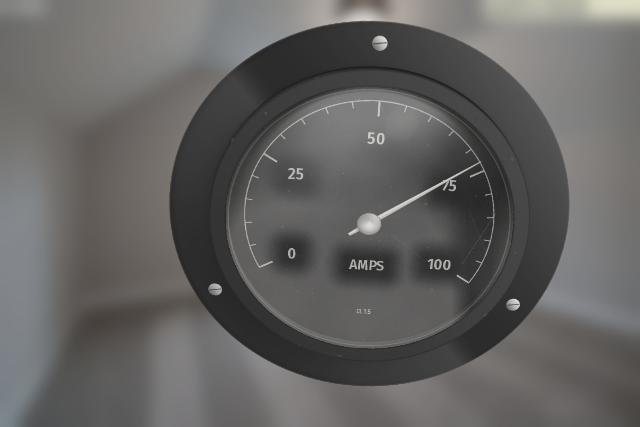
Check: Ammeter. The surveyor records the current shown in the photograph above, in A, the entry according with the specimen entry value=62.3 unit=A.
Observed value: value=72.5 unit=A
